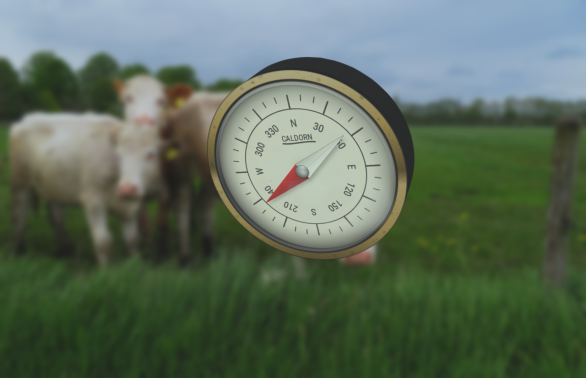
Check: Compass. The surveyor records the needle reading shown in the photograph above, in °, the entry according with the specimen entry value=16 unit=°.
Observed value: value=235 unit=°
